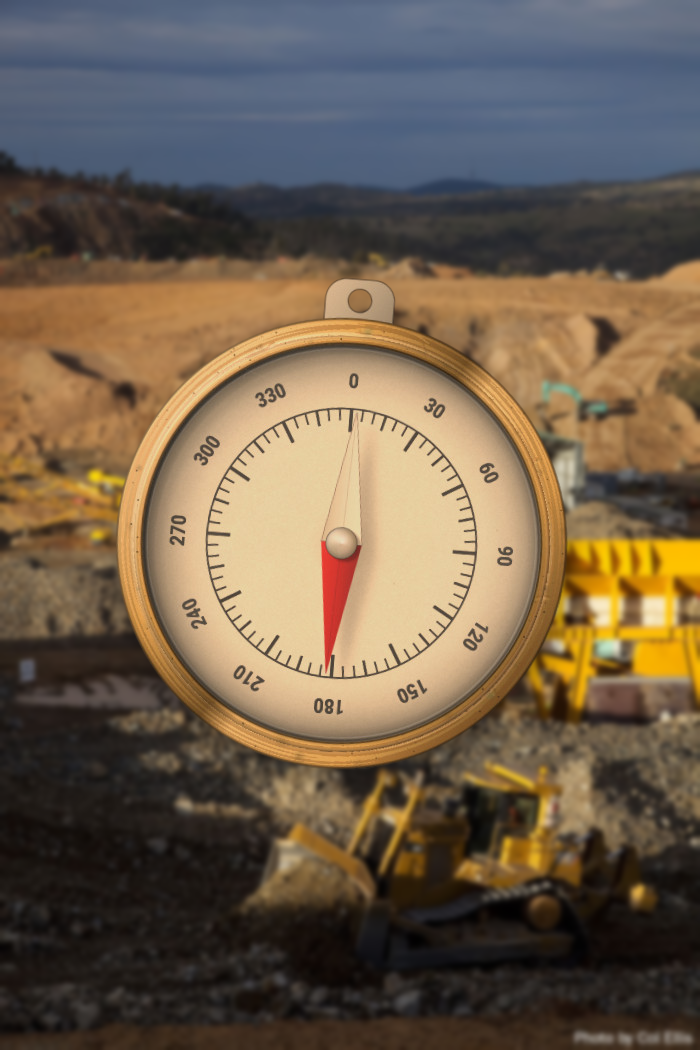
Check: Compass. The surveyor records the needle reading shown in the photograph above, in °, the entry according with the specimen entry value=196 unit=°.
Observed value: value=182.5 unit=°
